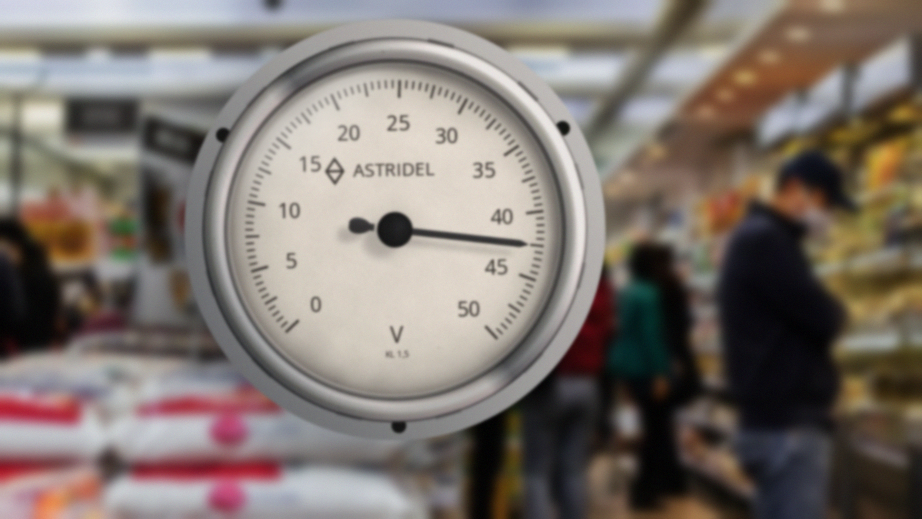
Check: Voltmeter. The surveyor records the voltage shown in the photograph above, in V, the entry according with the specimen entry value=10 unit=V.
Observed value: value=42.5 unit=V
